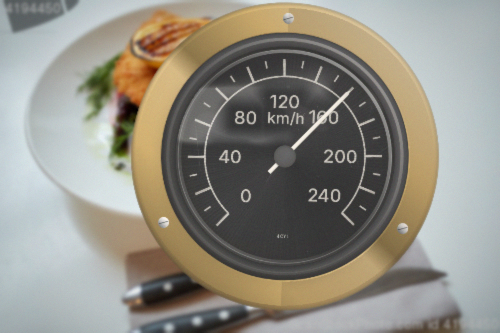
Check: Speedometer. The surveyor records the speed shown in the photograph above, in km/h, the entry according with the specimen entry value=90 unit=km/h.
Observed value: value=160 unit=km/h
